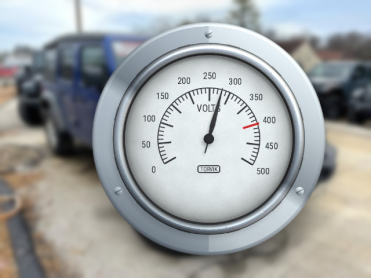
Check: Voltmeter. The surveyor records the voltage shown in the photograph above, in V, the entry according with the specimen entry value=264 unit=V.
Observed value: value=280 unit=V
